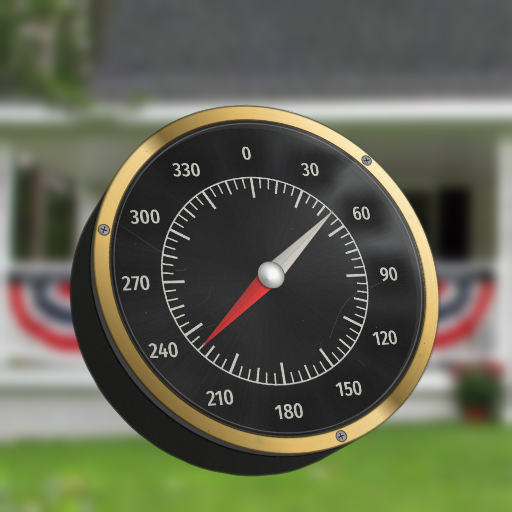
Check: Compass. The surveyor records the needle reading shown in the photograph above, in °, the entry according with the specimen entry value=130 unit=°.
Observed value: value=230 unit=°
